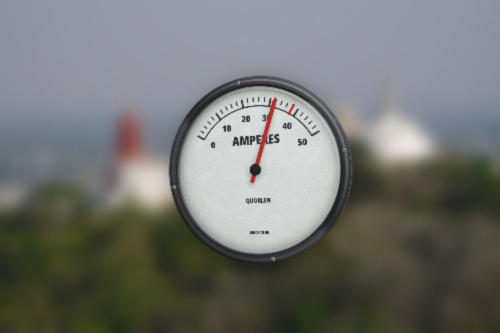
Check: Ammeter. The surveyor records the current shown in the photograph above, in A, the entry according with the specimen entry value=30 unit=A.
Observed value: value=32 unit=A
